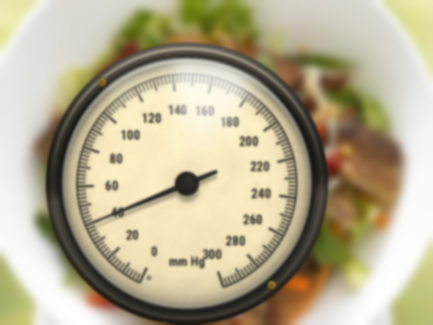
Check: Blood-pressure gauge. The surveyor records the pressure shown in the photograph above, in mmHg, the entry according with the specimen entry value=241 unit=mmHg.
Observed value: value=40 unit=mmHg
